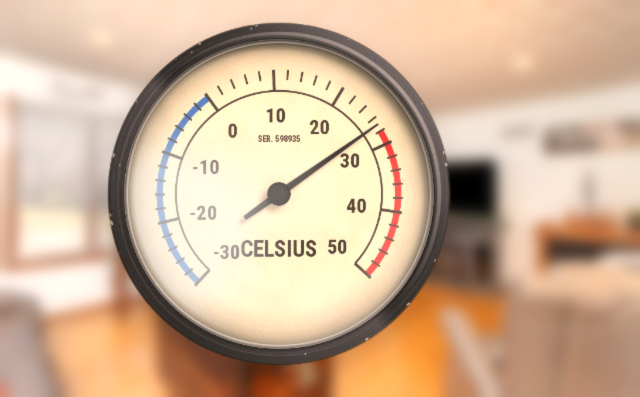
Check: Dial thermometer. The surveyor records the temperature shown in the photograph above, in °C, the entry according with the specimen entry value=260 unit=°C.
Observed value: value=27 unit=°C
